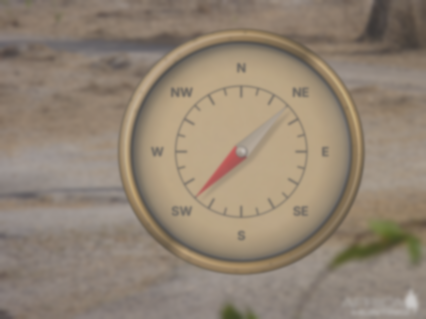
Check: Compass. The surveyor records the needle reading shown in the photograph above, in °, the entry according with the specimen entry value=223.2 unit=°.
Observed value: value=225 unit=°
